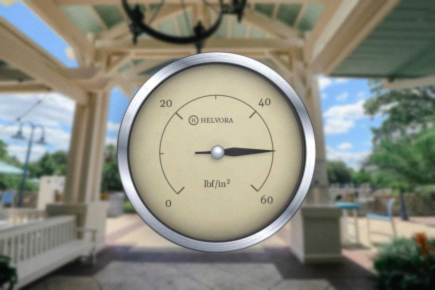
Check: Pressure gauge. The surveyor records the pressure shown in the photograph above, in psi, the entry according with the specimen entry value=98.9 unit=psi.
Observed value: value=50 unit=psi
